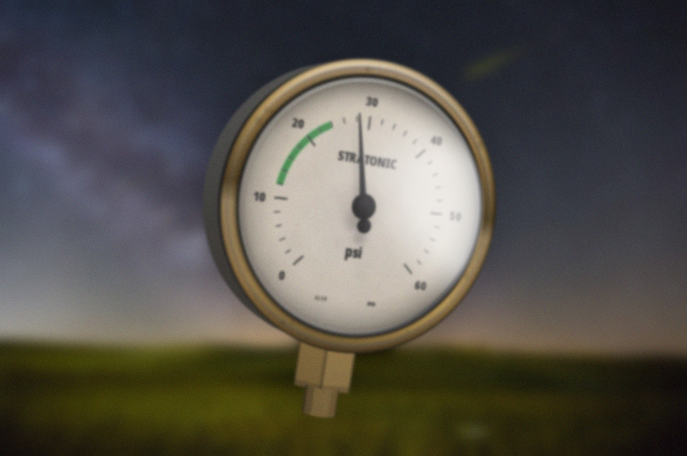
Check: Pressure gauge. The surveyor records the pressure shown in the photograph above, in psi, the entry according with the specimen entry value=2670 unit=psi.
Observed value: value=28 unit=psi
